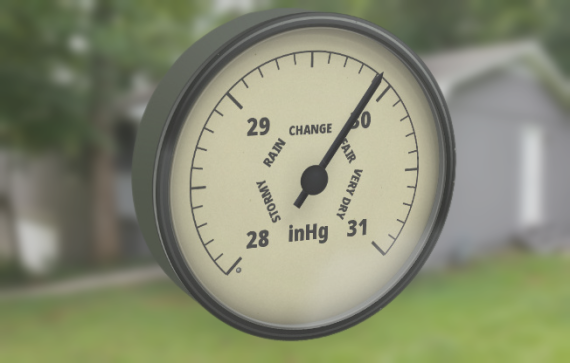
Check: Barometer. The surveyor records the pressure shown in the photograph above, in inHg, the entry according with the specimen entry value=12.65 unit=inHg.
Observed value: value=29.9 unit=inHg
